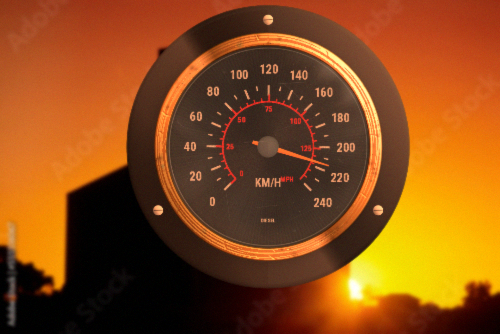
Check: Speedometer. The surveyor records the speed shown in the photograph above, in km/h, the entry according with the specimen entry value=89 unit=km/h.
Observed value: value=215 unit=km/h
